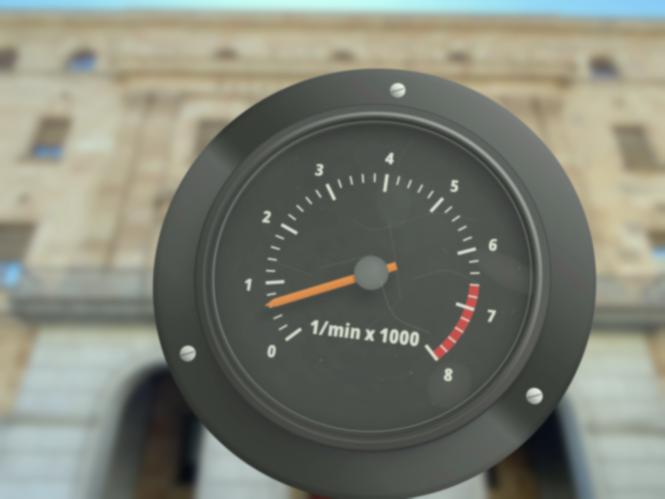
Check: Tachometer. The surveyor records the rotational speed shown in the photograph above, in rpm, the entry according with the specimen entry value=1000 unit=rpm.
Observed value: value=600 unit=rpm
